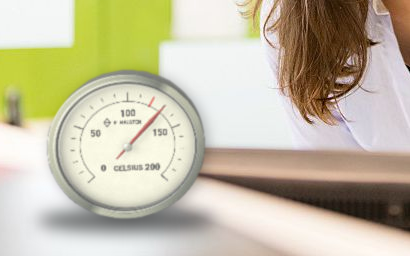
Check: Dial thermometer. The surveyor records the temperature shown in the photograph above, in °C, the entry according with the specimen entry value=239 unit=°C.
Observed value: value=130 unit=°C
